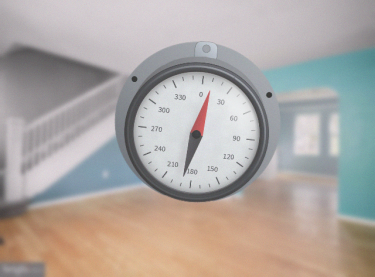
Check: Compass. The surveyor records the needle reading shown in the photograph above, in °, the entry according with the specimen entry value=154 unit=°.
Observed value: value=10 unit=°
